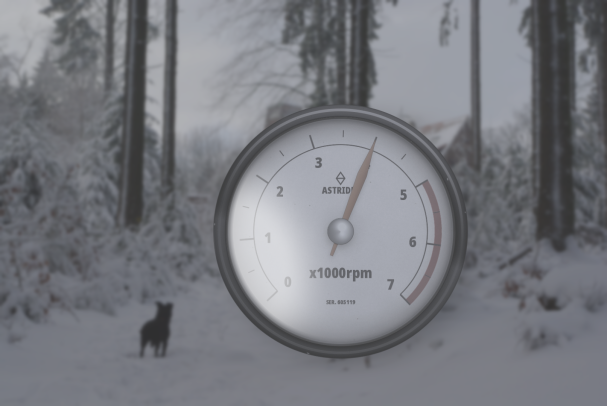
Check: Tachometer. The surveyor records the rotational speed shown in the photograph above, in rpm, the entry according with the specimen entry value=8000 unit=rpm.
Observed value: value=4000 unit=rpm
